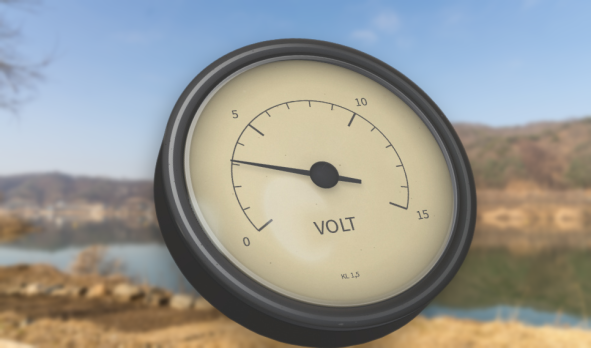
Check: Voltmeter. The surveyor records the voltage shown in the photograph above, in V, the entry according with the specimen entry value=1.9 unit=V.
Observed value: value=3 unit=V
